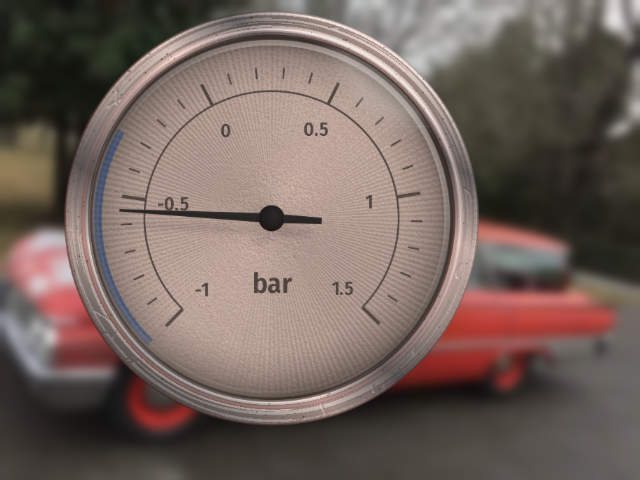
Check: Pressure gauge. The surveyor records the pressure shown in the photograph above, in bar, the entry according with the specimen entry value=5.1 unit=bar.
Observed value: value=-0.55 unit=bar
